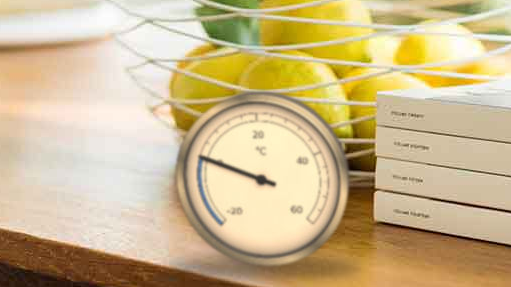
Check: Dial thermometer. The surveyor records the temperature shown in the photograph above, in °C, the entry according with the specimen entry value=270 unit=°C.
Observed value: value=0 unit=°C
